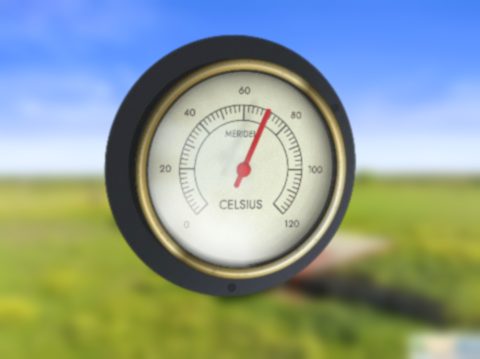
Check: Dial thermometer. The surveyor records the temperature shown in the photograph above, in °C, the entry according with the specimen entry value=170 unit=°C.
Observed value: value=70 unit=°C
